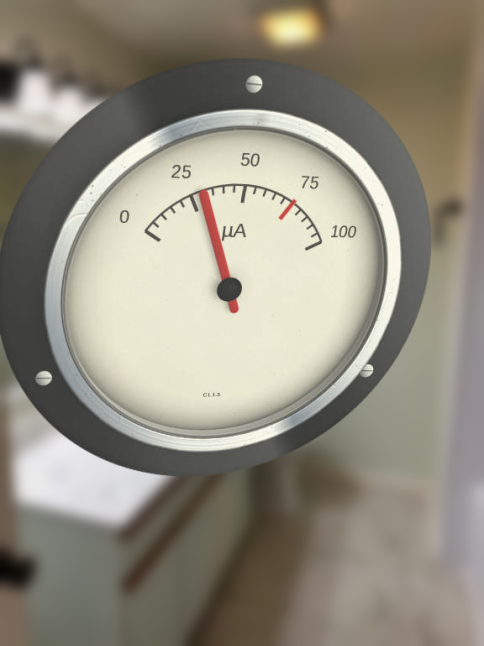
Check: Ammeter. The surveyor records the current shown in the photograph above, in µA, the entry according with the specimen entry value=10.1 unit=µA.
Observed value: value=30 unit=µA
